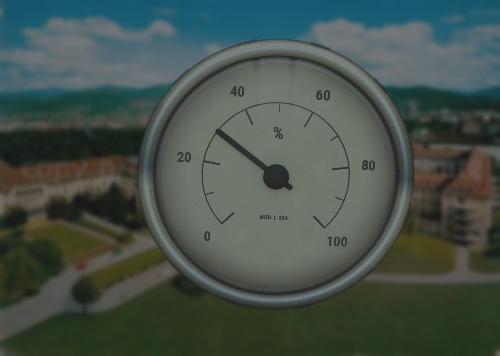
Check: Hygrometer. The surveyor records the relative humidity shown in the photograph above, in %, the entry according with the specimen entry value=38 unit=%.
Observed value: value=30 unit=%
